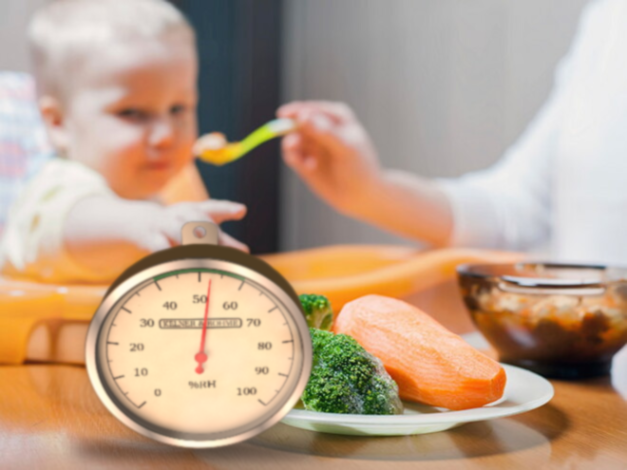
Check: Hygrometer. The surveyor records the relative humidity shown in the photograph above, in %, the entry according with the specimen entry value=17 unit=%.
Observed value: value=52.5 unit=%
